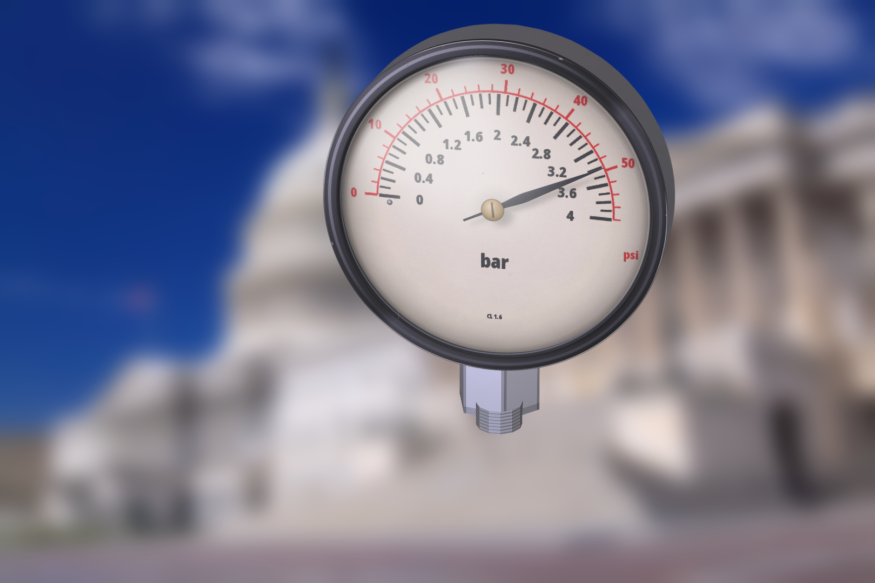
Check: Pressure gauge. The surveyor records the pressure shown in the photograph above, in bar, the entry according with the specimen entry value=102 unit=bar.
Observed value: value=3.4 unit=bar
